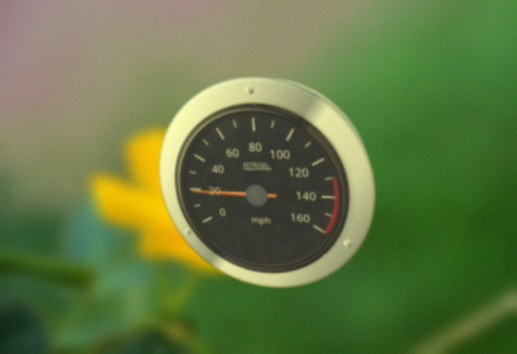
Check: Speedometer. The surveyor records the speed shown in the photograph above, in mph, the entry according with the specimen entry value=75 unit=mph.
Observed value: value=20 unit=mph
